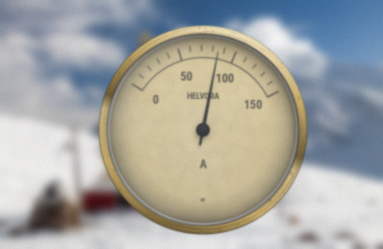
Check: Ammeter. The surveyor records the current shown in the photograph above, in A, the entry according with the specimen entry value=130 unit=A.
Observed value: value=85 unit=A
